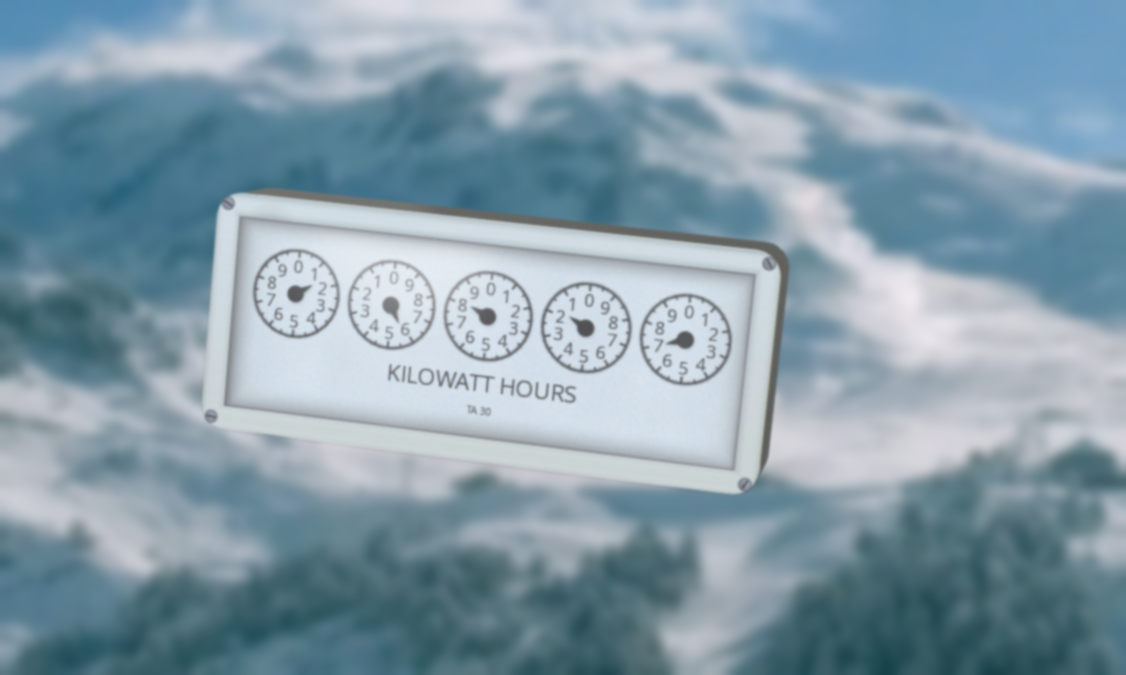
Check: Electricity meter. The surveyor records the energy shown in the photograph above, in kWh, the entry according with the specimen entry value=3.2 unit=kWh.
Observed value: value=15817 unit=kWh
